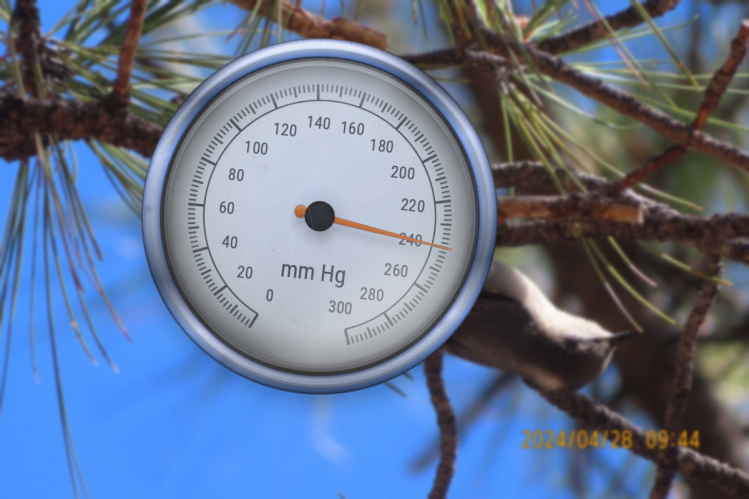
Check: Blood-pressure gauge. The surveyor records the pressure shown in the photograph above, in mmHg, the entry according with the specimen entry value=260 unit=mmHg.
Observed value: value=240 unit=mmHg
